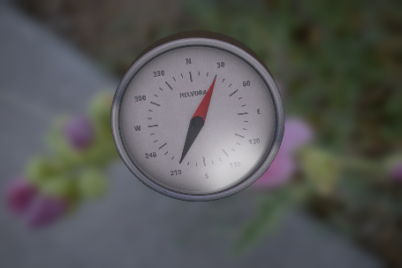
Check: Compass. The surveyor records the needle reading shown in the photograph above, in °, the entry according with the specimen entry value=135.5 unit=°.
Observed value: value=30 unit=°
